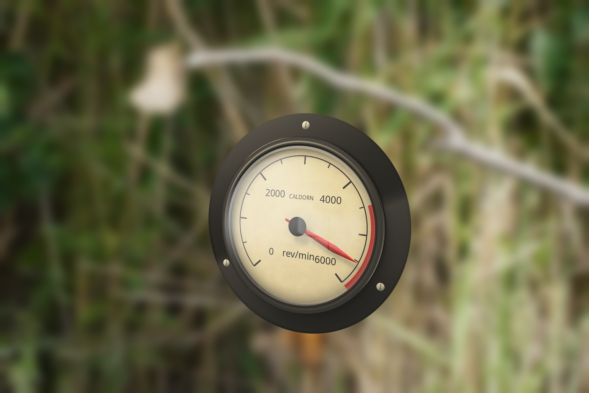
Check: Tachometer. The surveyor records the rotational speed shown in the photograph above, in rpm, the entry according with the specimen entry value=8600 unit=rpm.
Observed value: value=5500 unit=rpm
